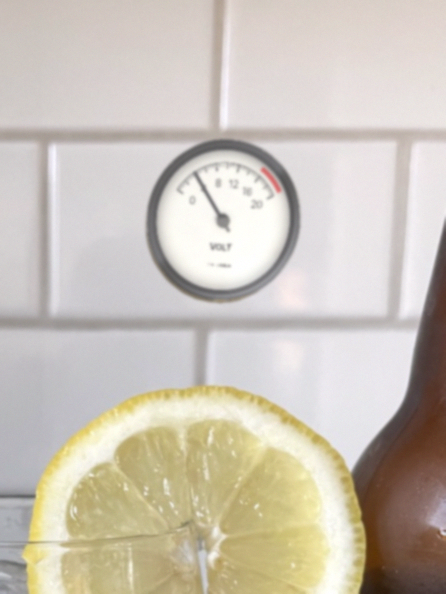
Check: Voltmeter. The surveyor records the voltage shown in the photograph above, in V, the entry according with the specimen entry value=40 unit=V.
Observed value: value=4 unit=V
